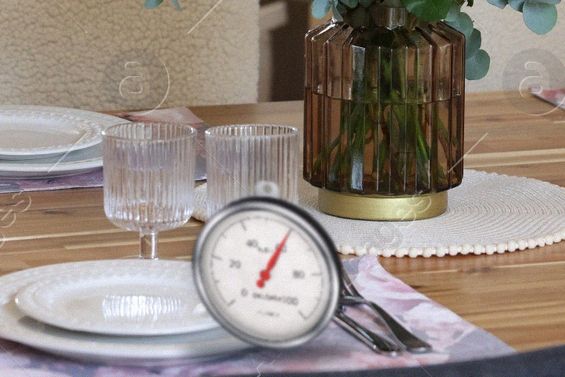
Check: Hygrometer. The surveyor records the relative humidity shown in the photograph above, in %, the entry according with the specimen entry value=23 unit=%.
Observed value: value=60 unit=%
